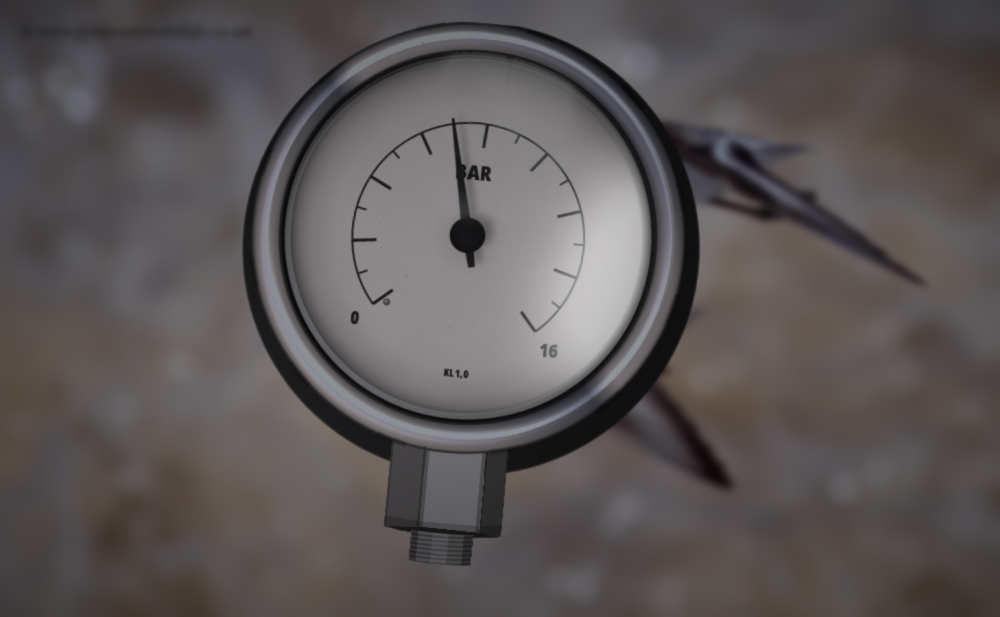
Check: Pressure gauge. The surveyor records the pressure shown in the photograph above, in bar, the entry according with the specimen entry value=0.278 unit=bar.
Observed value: value=7 unit=bar
